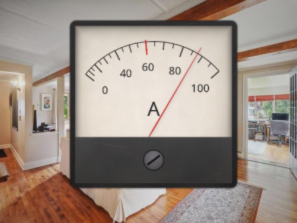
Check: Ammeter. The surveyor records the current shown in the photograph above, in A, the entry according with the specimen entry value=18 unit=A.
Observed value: value=87.5 unit=A
